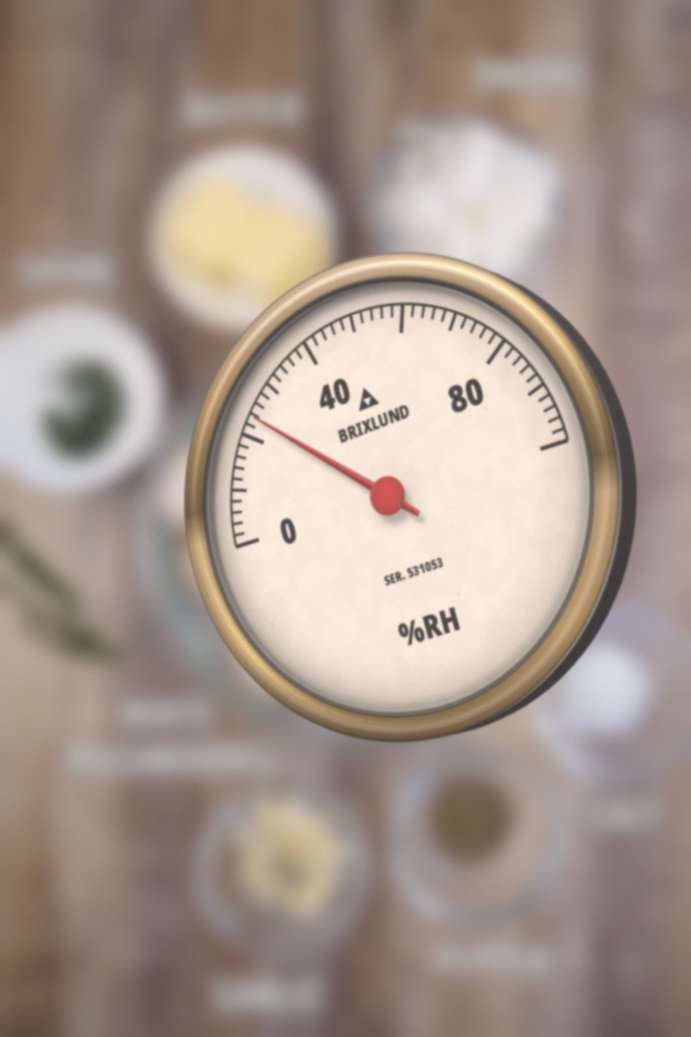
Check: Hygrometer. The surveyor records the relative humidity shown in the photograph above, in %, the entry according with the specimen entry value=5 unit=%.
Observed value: value=24 unit=%
